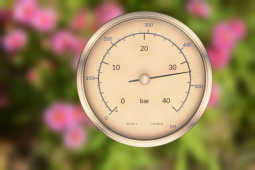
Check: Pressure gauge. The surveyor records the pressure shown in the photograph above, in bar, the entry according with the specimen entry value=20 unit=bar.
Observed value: value=32 unit=bar
